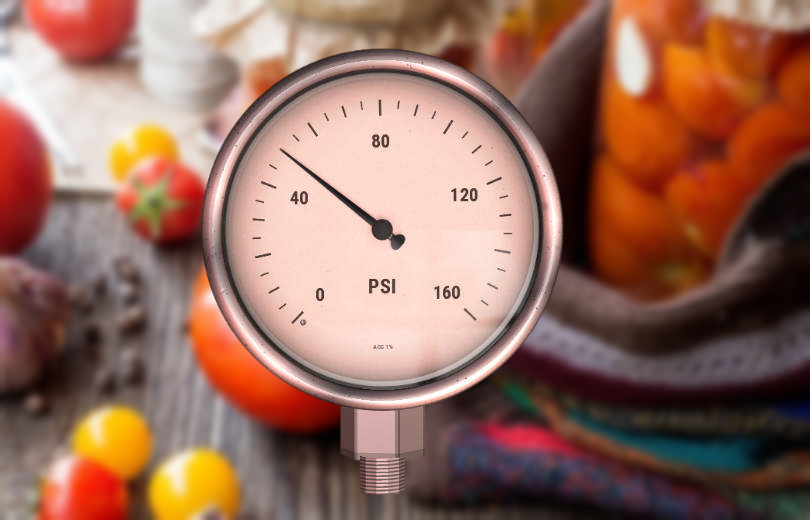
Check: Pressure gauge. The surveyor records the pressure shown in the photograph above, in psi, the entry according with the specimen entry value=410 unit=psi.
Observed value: value=50 unit=psi
